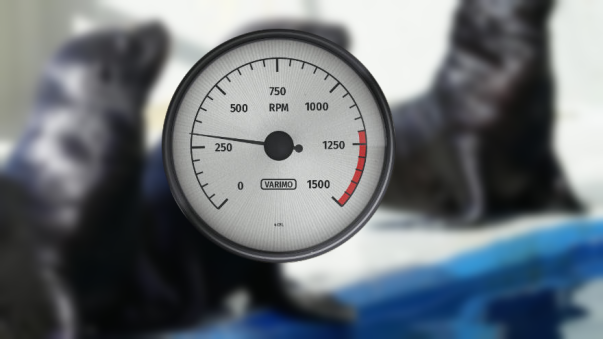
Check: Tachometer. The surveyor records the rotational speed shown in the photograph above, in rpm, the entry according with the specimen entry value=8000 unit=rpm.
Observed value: value=300 unit=rpm
